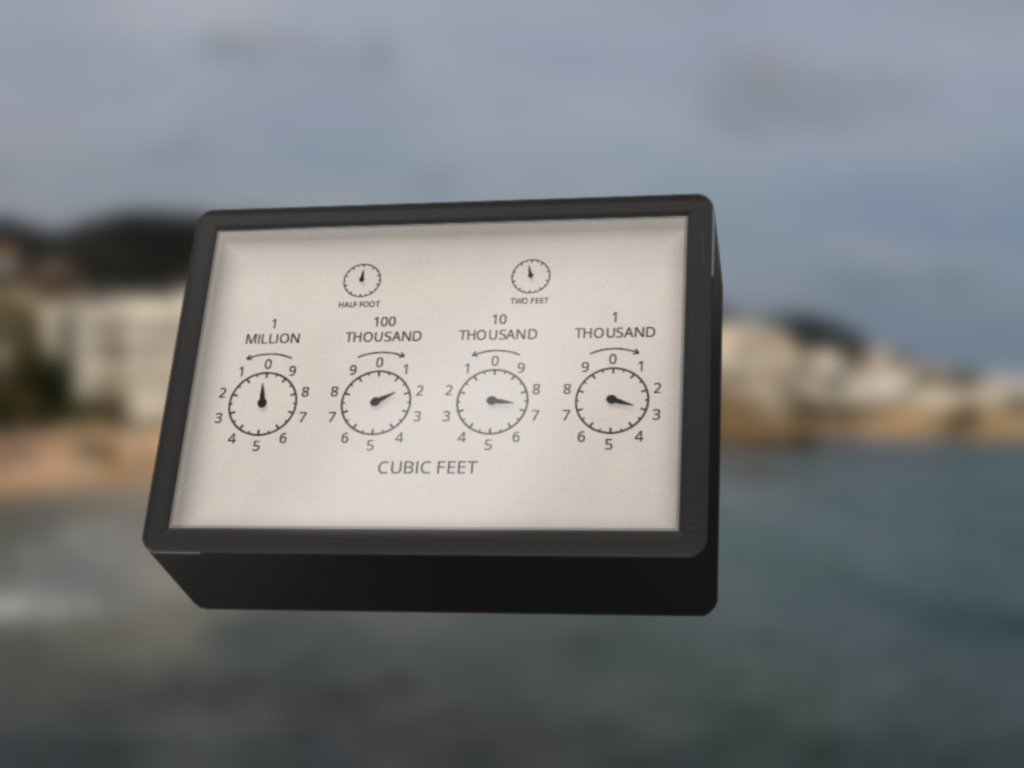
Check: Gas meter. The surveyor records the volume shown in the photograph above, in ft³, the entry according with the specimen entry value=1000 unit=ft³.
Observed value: value=17300 unit=ft³
